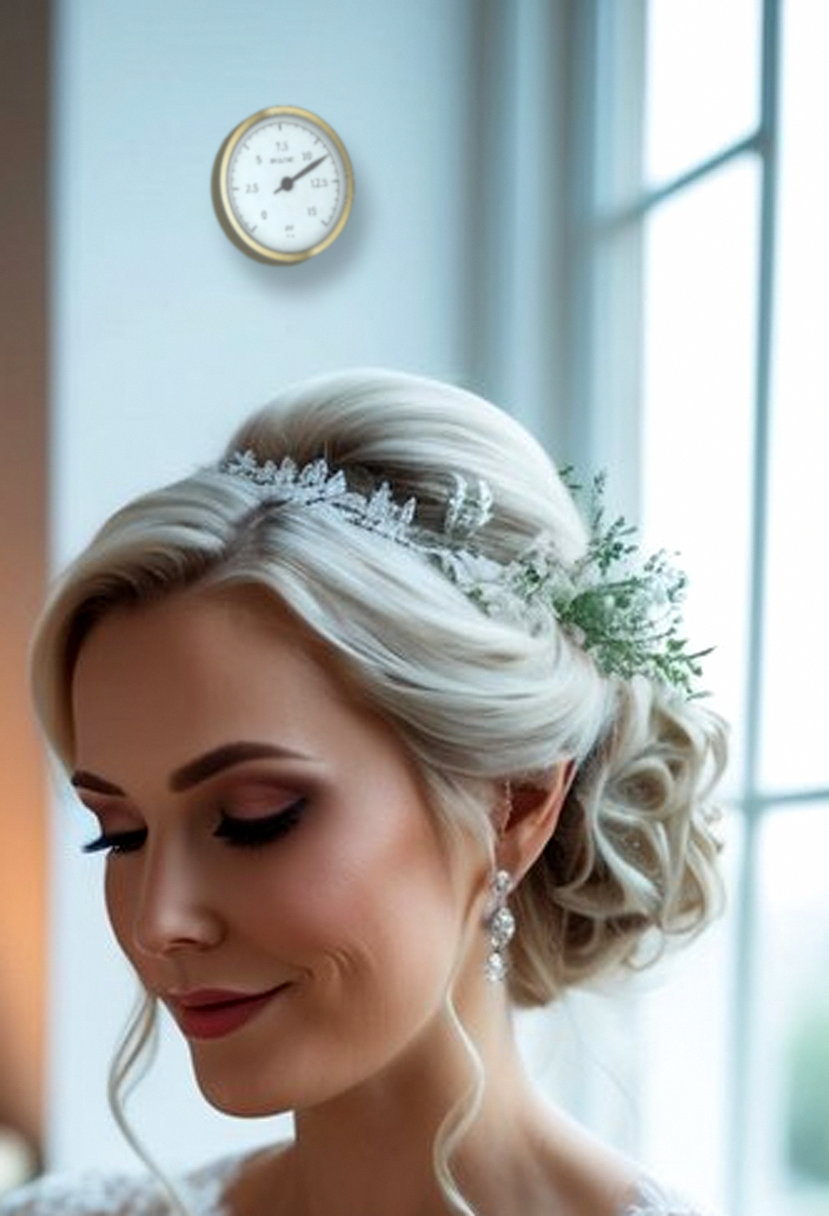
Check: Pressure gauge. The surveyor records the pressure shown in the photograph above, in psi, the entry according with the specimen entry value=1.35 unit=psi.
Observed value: value=11 unit=psi
